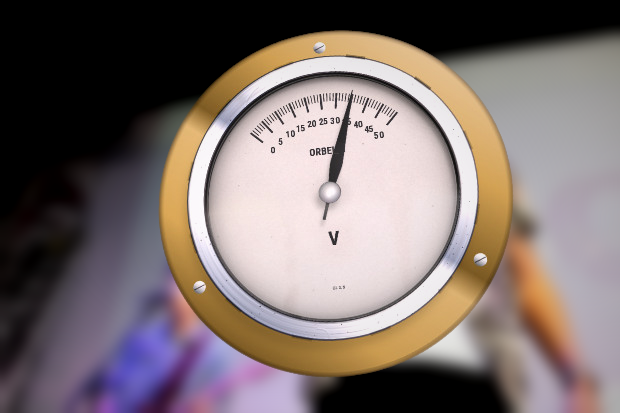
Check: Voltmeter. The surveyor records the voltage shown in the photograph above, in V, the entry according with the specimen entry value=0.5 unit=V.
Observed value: value=35 unit=V
